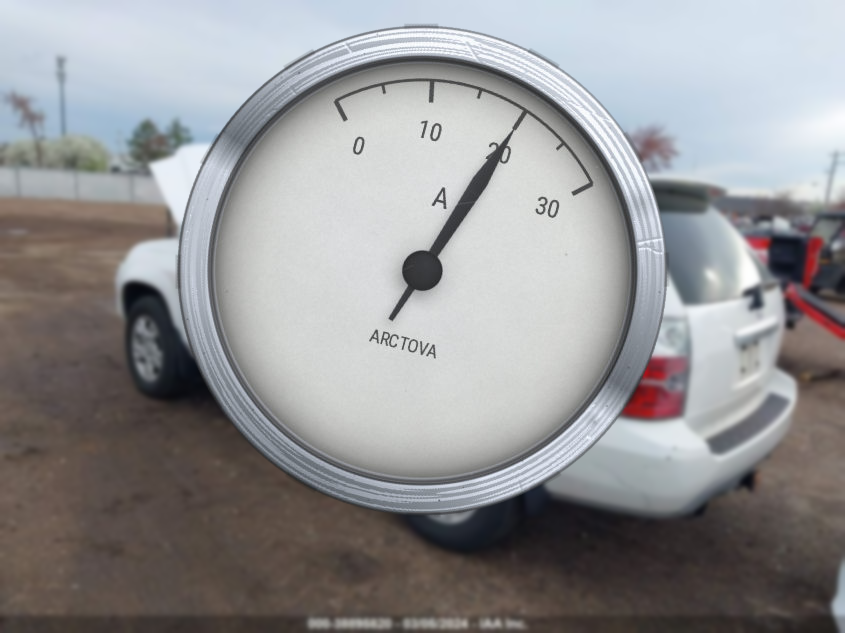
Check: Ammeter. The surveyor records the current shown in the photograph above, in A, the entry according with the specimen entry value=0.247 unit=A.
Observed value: value=20 unit=A
